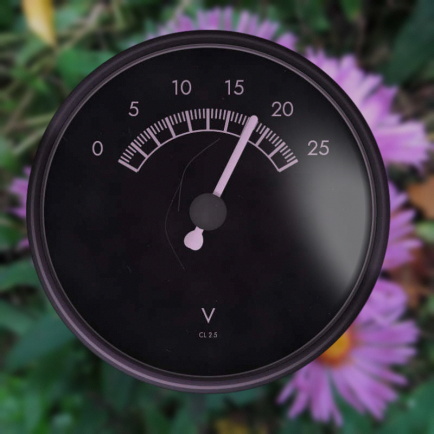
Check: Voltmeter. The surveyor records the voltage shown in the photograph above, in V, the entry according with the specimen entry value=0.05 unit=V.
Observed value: value=18 unit=V
